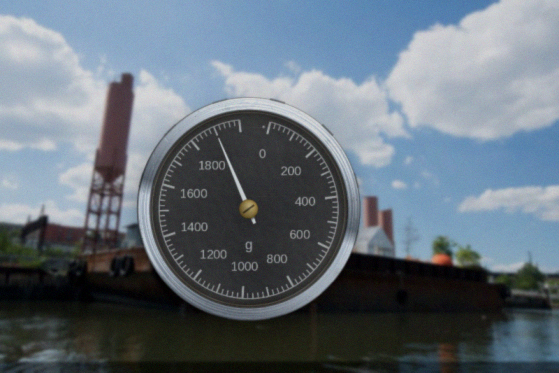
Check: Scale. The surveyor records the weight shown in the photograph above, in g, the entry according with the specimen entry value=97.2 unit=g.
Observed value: value=1900 unit=g
